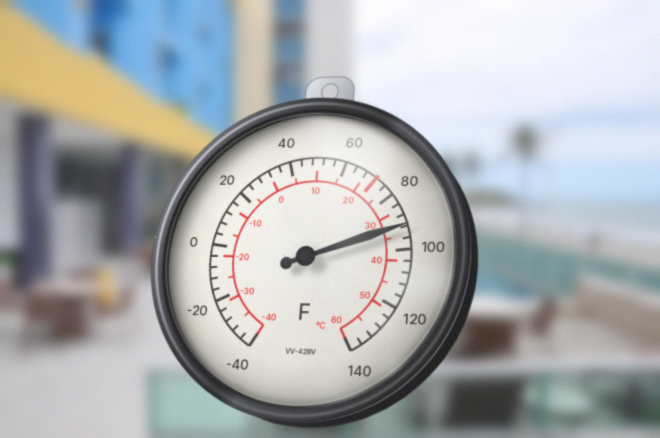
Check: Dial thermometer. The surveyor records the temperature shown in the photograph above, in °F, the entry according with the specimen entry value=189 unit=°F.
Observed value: value=92 unit=°F
